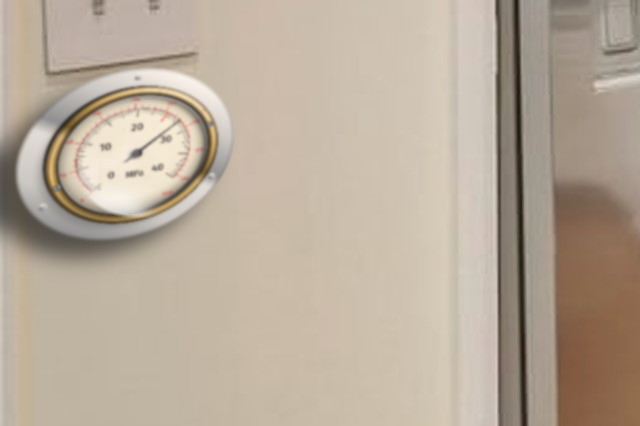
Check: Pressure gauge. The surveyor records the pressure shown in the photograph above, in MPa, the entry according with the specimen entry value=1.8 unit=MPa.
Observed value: value=27.5 unit=MPa
